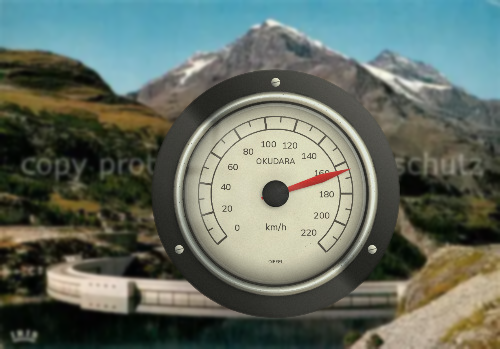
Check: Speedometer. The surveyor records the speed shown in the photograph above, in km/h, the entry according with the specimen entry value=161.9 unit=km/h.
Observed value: value=165 unit=km/h
